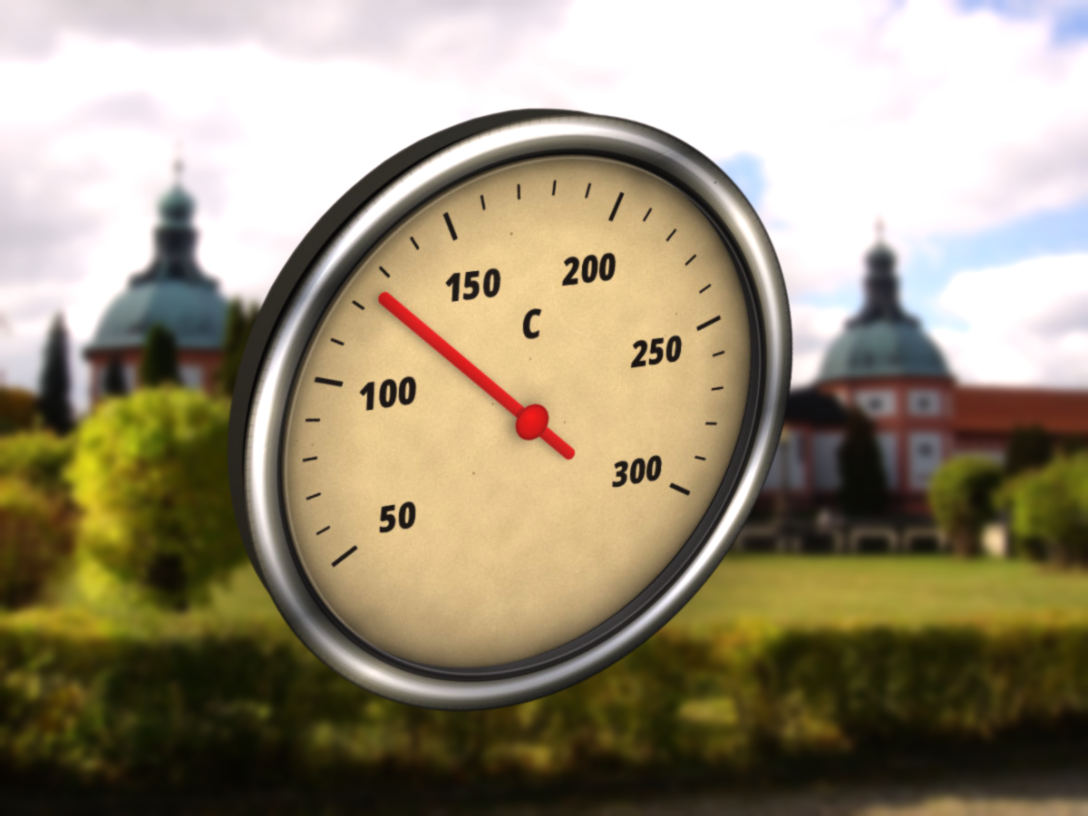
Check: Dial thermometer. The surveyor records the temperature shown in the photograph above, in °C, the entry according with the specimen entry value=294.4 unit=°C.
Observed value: value=125 unit=°C
